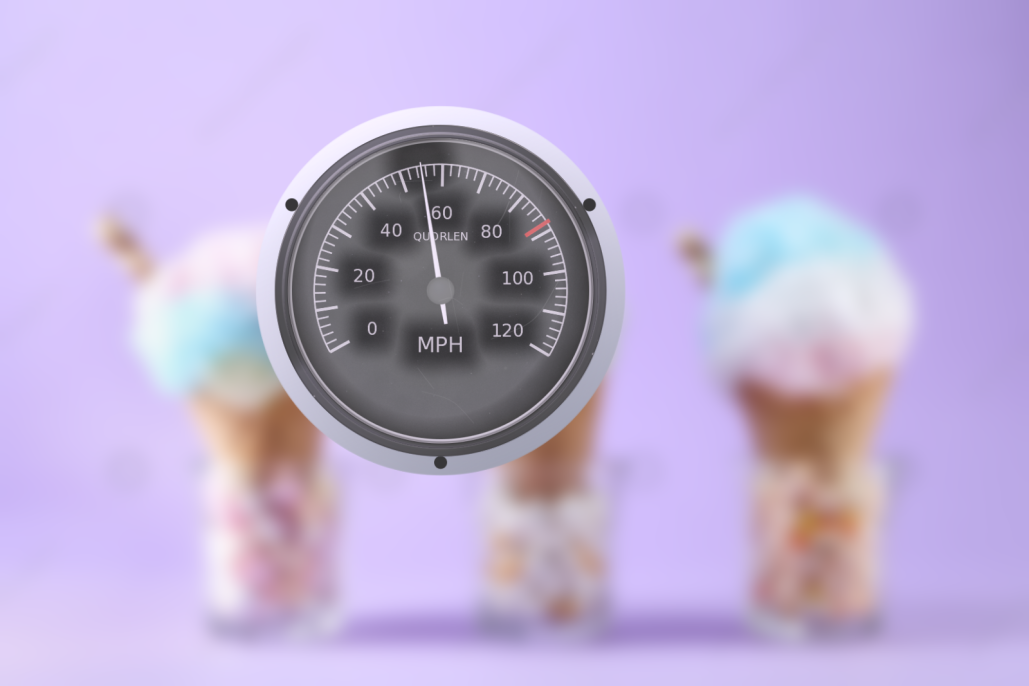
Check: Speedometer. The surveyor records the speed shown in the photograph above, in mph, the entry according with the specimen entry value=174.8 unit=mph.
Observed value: value=55 unit=mph
